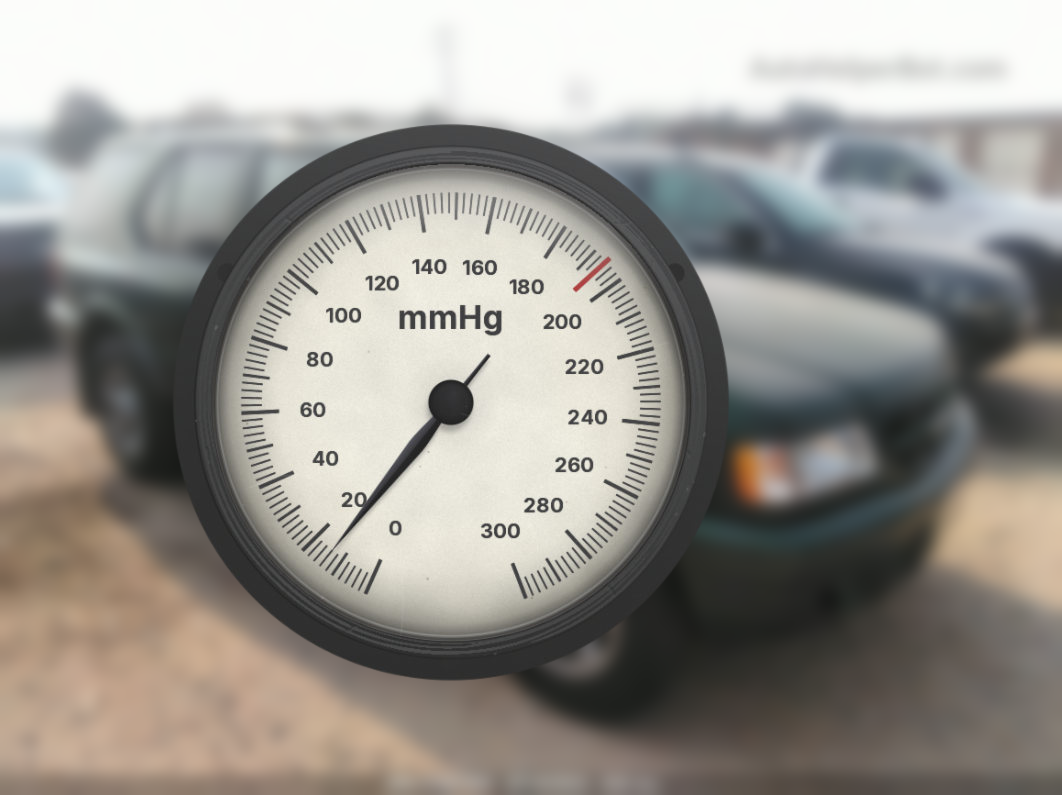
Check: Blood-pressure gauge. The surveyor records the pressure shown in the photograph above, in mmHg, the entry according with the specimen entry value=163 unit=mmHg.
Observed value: value=14 unit=mmHg
